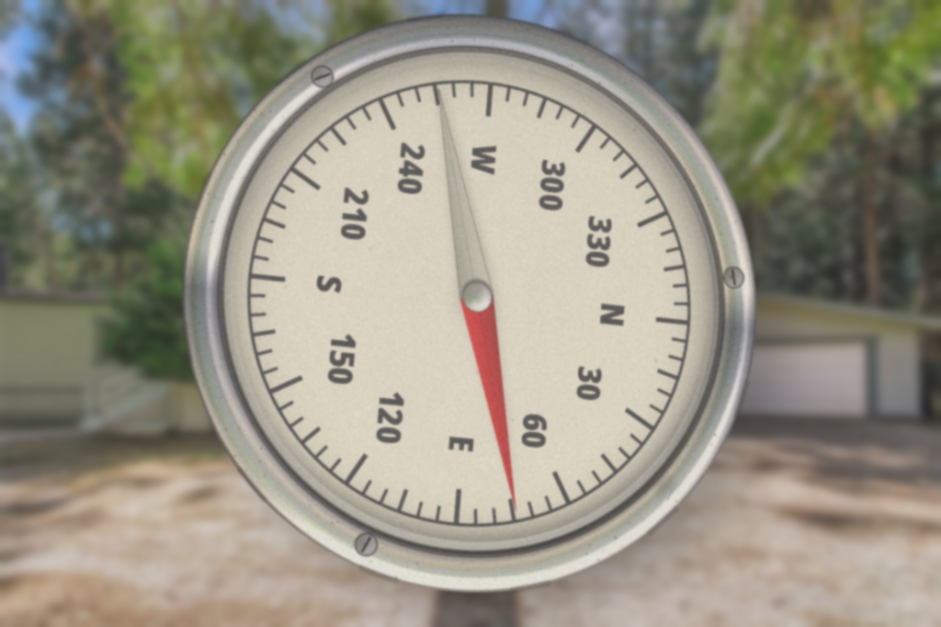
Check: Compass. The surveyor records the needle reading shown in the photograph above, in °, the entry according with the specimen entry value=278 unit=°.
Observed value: value=75 unit=°
